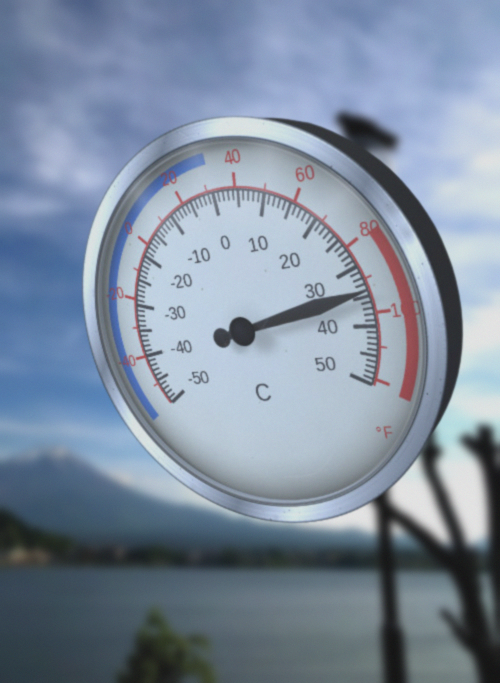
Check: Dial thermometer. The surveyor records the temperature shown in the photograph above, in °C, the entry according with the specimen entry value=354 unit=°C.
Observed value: value=34 unit=°C
